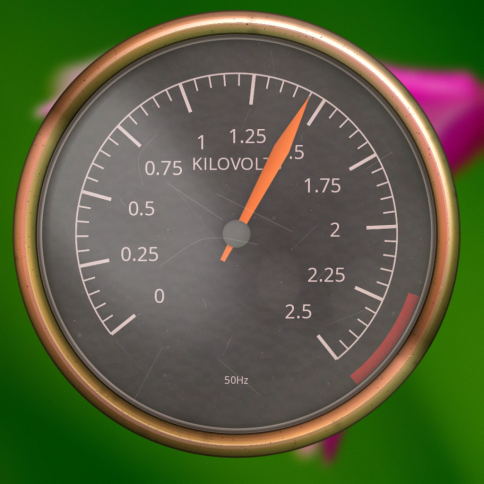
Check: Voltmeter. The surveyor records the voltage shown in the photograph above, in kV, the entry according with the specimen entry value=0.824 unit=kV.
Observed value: value=1.45 unit=kV
